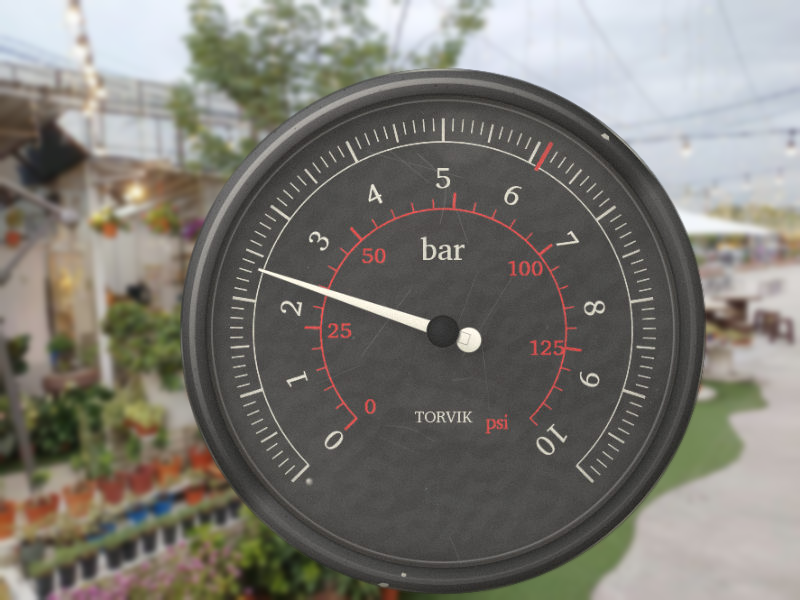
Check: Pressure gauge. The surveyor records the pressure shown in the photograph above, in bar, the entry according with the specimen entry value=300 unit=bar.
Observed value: value=2.35 unit=bar
